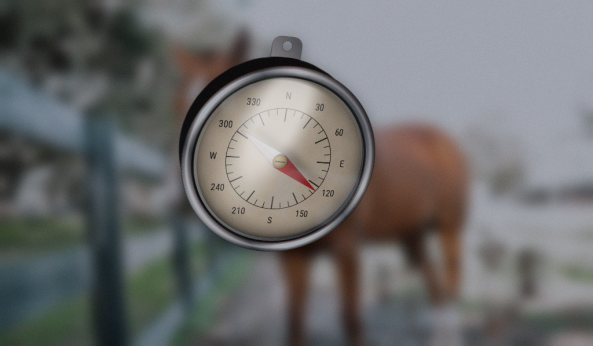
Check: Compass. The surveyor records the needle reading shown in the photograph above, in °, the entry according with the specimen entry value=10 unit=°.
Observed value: value=125 unit=°
